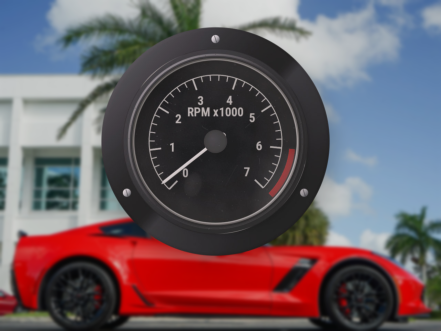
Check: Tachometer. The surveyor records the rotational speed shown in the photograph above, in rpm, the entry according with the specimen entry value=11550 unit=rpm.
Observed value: value=200 unit=rpm
